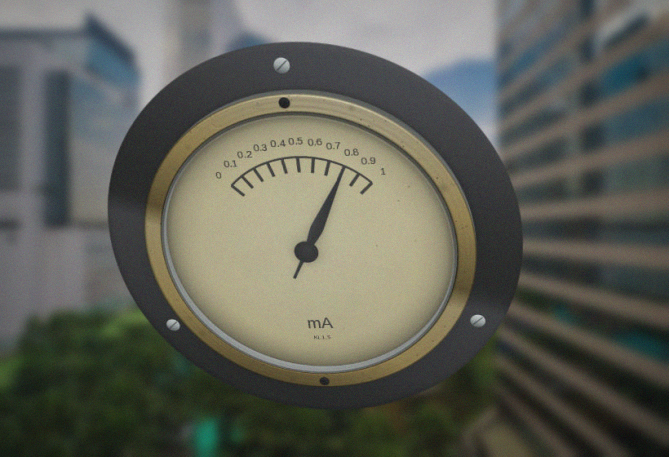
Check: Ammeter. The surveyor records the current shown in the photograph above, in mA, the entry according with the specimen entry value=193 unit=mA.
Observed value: value=0.8 unit=mA
